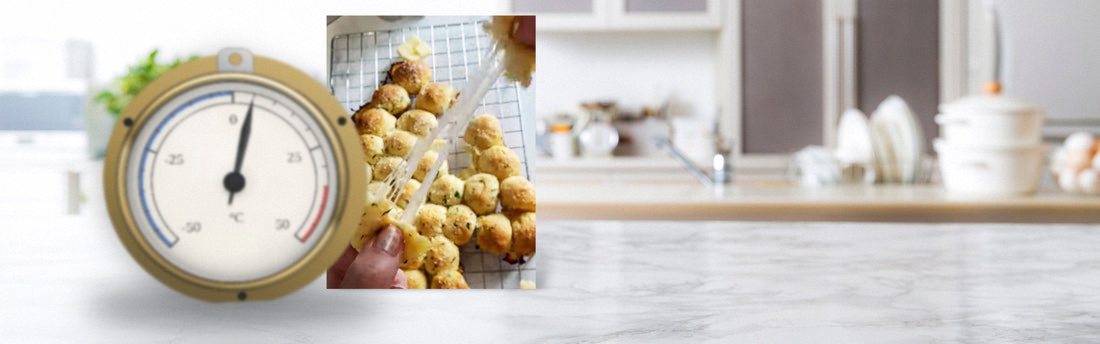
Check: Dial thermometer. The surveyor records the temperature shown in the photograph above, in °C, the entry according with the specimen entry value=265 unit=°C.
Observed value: value=5 unit=°C
